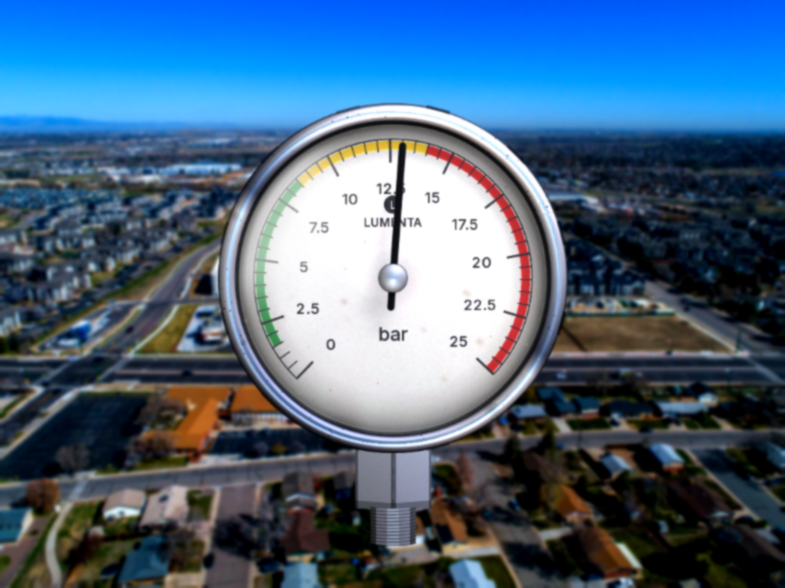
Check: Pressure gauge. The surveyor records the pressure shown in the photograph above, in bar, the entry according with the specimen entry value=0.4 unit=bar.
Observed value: value=13 unit=bar
